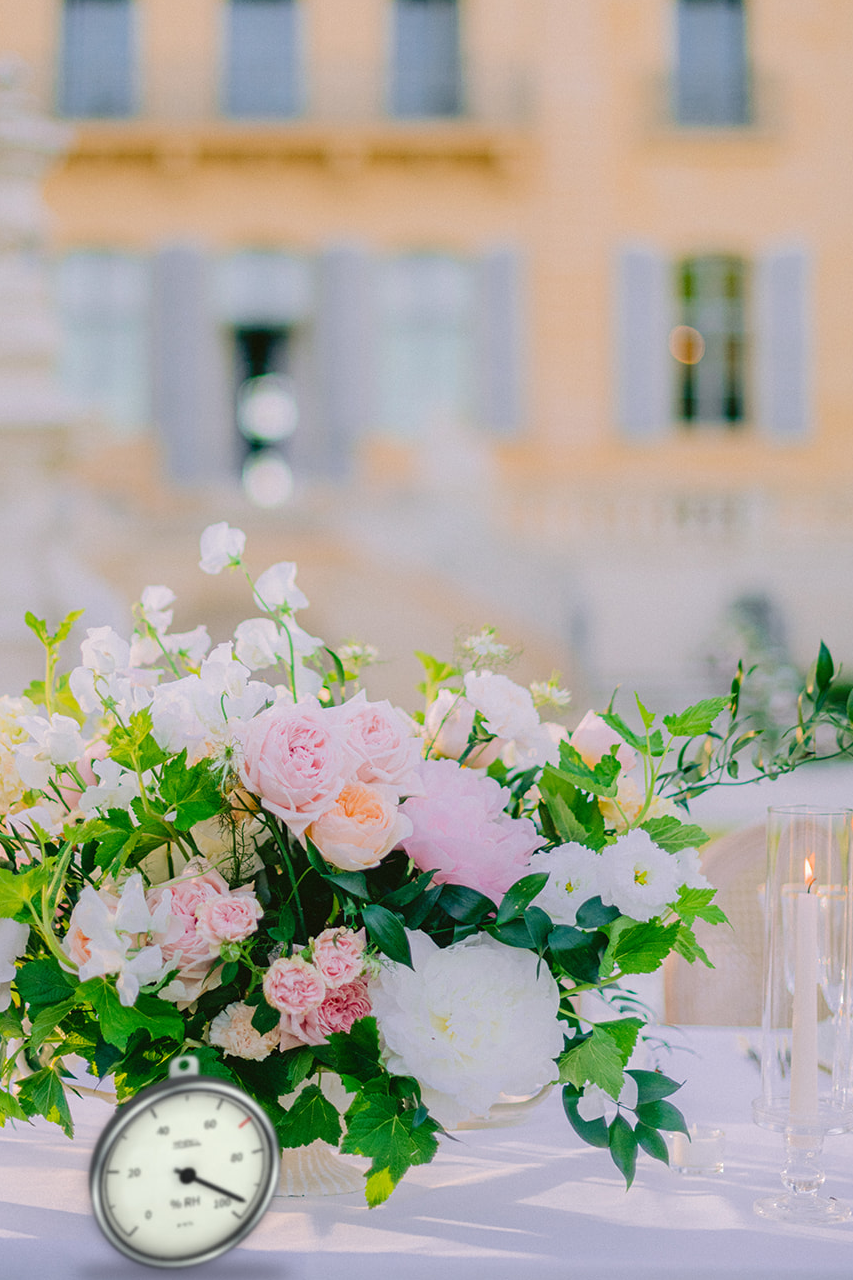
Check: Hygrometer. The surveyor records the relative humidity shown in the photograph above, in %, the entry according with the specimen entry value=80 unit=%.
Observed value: value=95 unit=%
